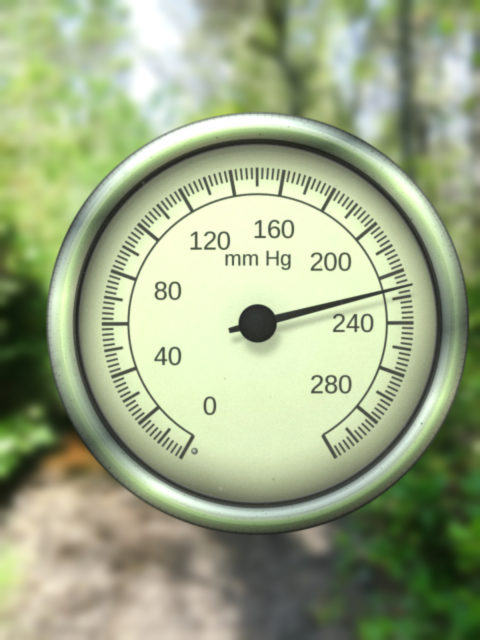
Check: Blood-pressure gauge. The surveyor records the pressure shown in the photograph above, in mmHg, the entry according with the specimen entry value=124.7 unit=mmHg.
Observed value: value=226 unit=mmHg
